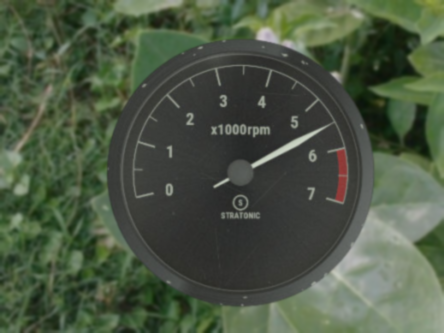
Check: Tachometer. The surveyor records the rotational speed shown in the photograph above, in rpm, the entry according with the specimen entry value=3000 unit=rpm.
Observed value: value=5500 unit=rpm
